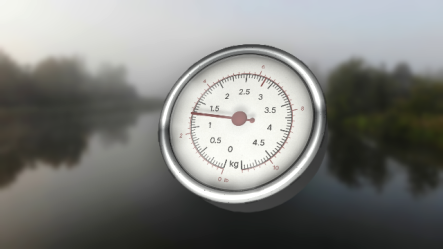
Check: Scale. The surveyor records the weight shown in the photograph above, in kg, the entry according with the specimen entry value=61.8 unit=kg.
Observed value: value=1.25 unit=kg
